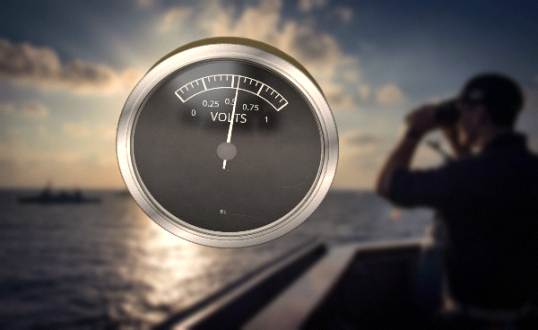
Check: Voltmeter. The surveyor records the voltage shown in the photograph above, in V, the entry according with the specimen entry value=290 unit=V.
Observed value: value=0.55 unit=V
